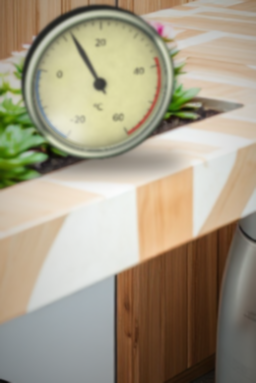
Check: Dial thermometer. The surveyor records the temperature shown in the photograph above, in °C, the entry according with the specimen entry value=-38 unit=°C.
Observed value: value=12 unit=°C
